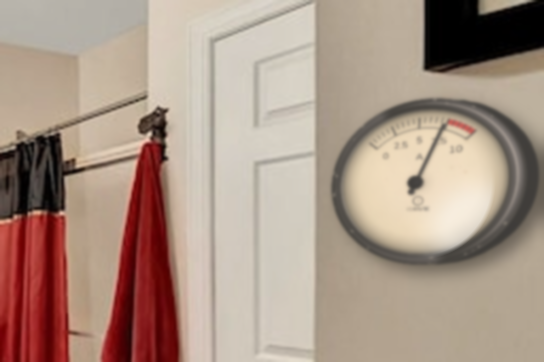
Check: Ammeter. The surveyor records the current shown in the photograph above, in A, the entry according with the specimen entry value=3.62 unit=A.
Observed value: value=7.5 unit=A
